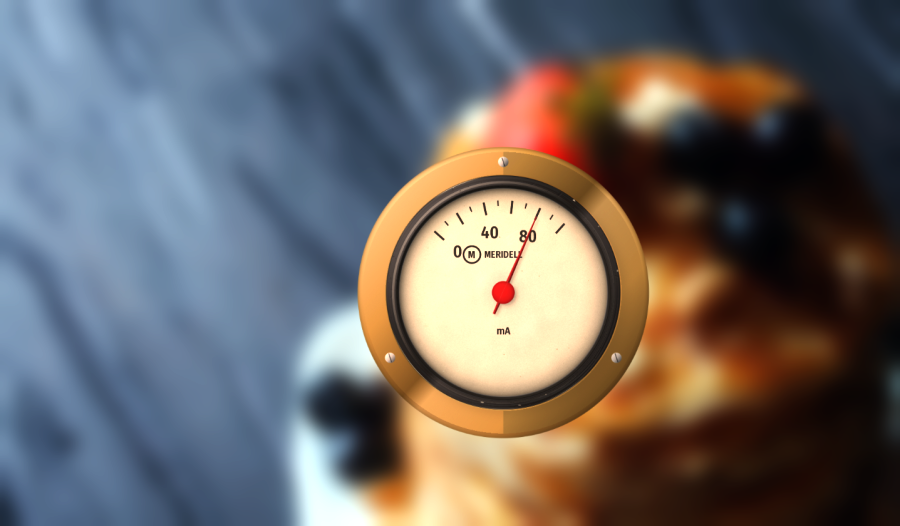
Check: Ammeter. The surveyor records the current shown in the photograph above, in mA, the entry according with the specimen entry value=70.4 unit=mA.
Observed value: value=80 unit=mA
